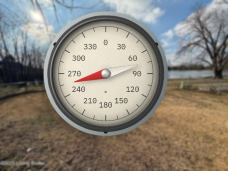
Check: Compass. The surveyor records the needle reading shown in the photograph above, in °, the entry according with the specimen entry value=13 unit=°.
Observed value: value=255 unit=°
